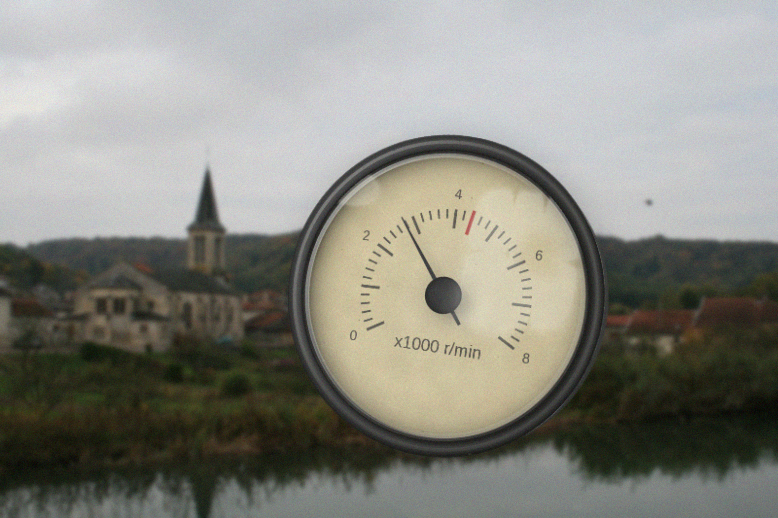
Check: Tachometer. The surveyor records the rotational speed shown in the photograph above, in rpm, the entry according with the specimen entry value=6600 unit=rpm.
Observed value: value=2800 unit=rpm
